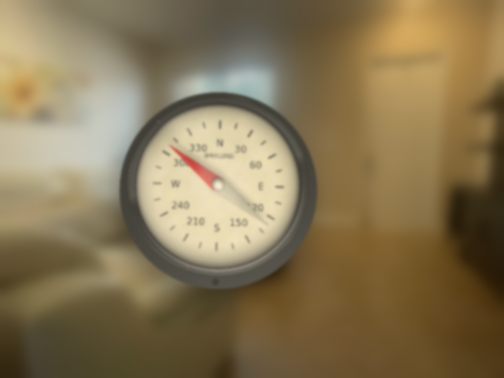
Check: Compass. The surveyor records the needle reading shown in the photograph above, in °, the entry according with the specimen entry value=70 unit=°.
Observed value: value=307.5 unit=°
